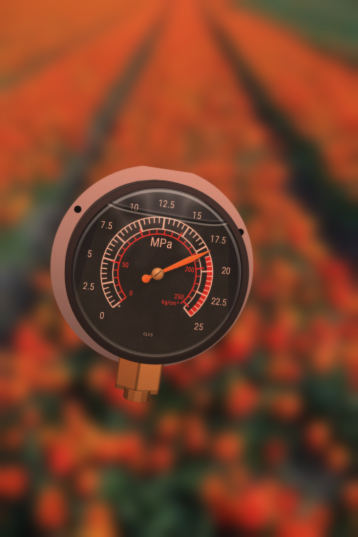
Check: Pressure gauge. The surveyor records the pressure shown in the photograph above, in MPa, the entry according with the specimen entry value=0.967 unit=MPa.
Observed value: value=18 unit=MPa
